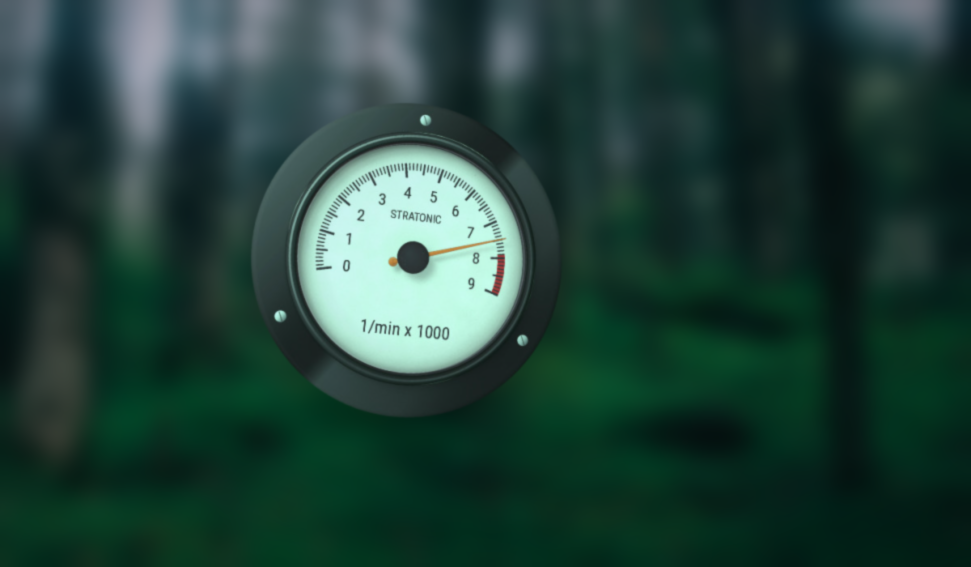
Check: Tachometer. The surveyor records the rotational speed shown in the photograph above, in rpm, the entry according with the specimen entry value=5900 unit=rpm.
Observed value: value=7500 unit=rpm
